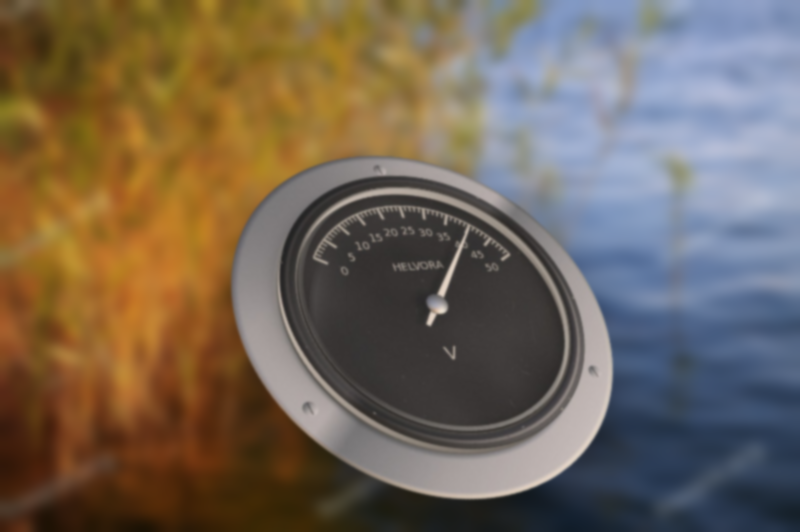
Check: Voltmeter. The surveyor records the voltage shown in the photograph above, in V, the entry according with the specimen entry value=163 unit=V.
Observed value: value=40 unit=V
